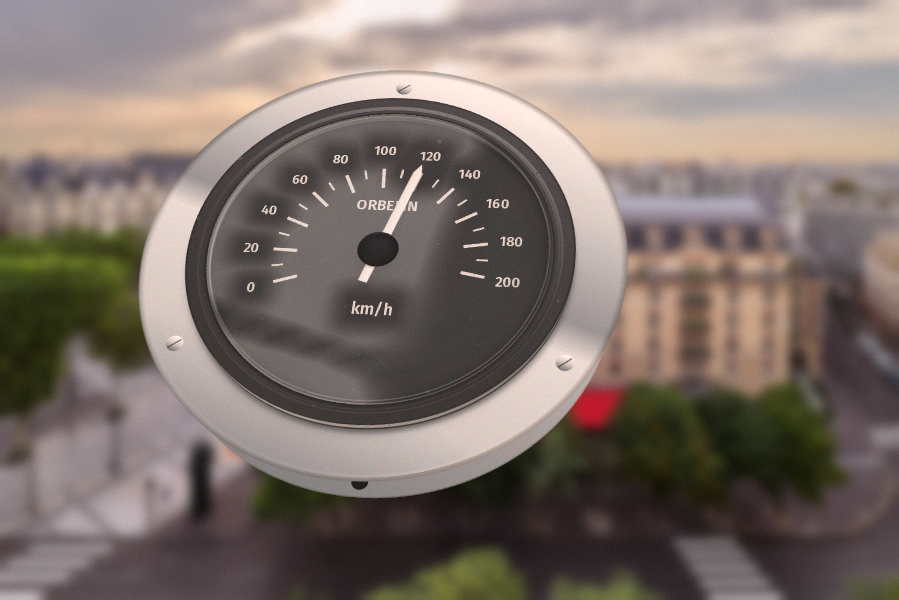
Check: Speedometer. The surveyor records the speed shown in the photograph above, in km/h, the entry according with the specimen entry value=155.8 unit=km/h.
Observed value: value=120 unit=km/h
